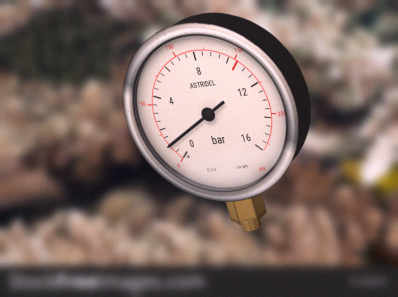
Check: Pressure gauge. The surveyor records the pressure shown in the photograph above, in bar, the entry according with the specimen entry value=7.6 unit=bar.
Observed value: value=1 unit=bar
